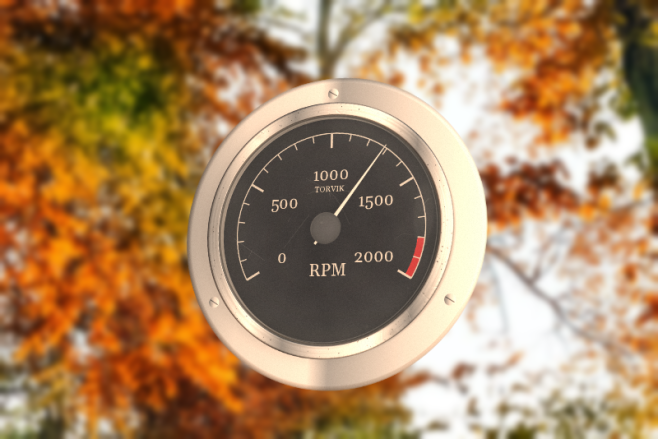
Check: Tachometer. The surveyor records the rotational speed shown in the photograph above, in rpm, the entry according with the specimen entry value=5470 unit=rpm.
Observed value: value=1300 unit=rpm
